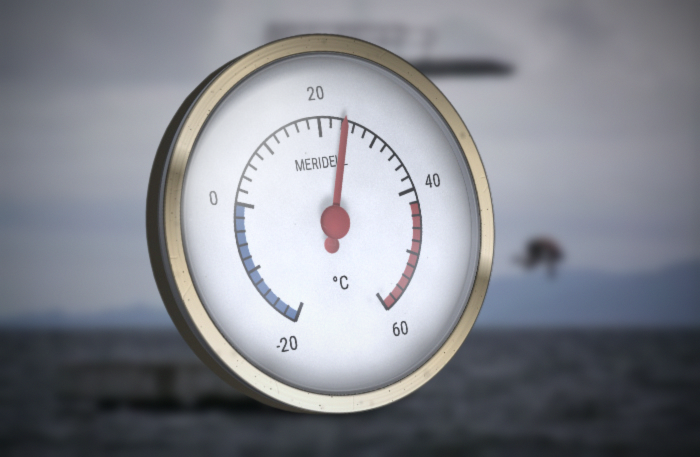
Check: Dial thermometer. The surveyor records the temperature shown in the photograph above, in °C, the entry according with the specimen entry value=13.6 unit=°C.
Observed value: value=24 unit=°C
